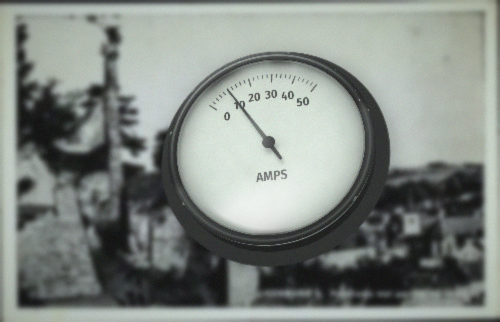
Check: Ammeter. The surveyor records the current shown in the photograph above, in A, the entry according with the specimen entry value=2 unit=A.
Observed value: value=10 unit=A
